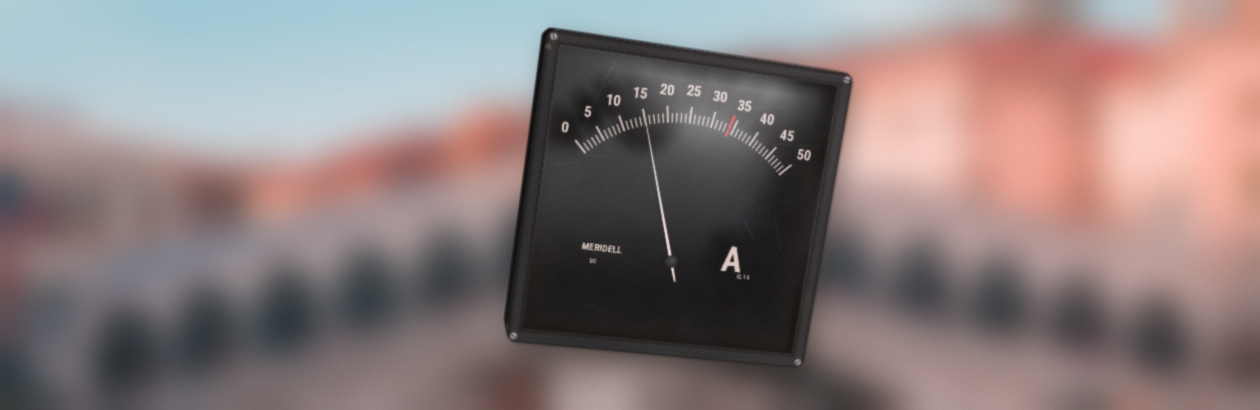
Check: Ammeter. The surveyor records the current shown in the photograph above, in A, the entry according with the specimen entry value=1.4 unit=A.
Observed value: value=15 unit=A
